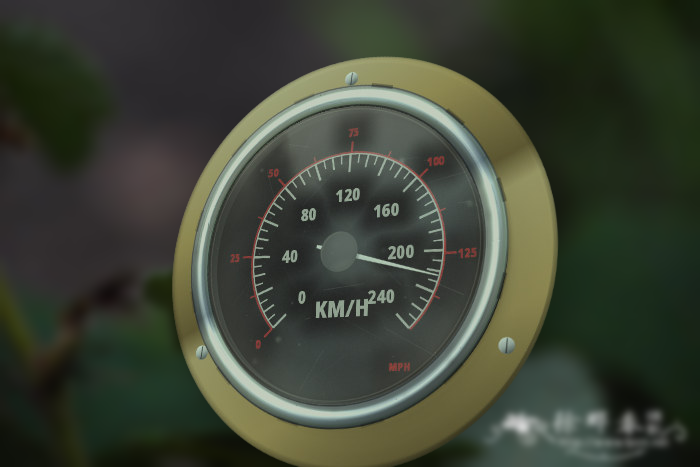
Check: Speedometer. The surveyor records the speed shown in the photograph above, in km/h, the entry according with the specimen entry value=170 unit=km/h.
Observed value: value=212.5 unit=km/h
